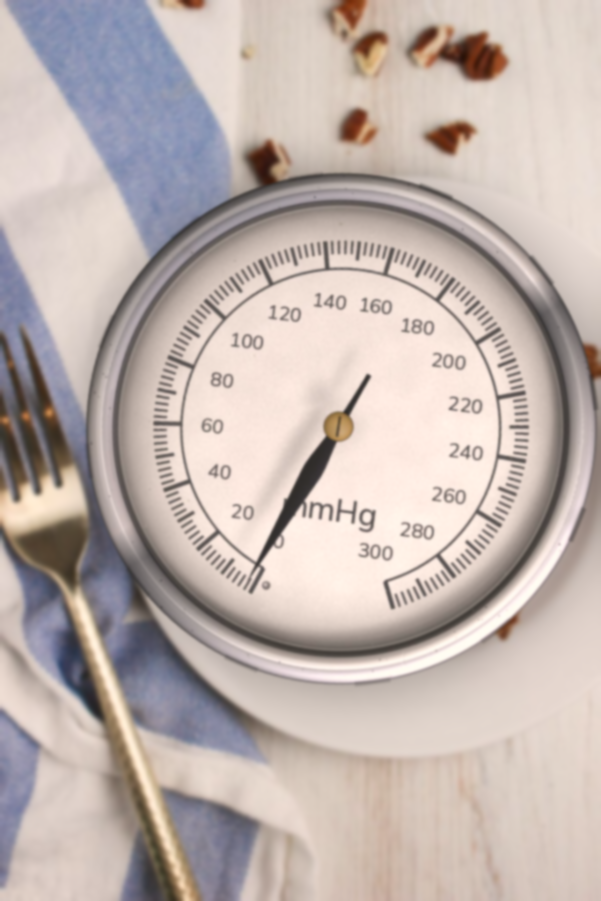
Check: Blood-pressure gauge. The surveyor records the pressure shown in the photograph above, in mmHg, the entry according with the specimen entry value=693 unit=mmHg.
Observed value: value=2 unit=mmHg
